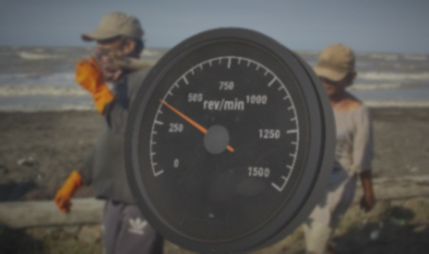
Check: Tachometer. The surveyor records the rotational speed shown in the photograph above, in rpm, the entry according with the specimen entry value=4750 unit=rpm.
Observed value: value=350 unit=rpm
